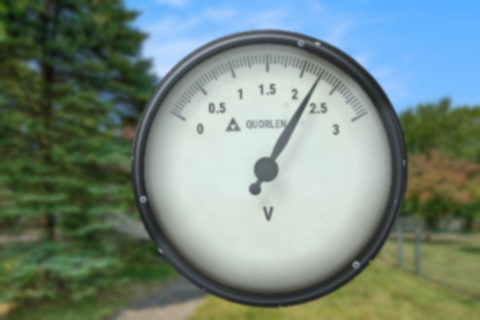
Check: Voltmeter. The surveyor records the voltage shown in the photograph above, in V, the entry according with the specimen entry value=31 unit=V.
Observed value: value=2.25 unit=V
